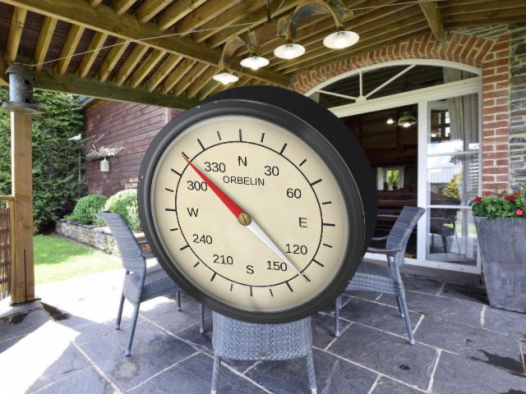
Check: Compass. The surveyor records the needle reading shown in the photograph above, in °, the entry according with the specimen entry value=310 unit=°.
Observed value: value=315 unit=°
